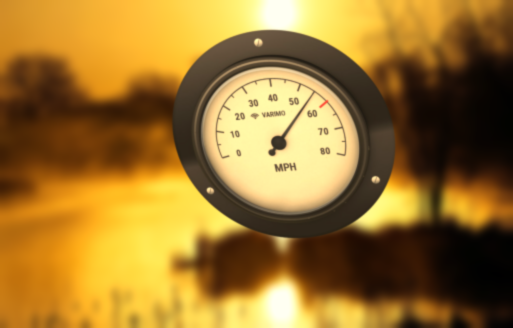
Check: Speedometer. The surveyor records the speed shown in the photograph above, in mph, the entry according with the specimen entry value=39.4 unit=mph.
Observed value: value=55 unit=mph
